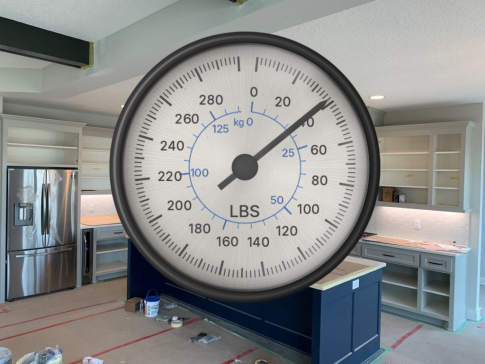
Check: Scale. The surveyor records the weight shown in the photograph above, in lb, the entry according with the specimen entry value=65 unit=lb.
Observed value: value=38 unit=lb
